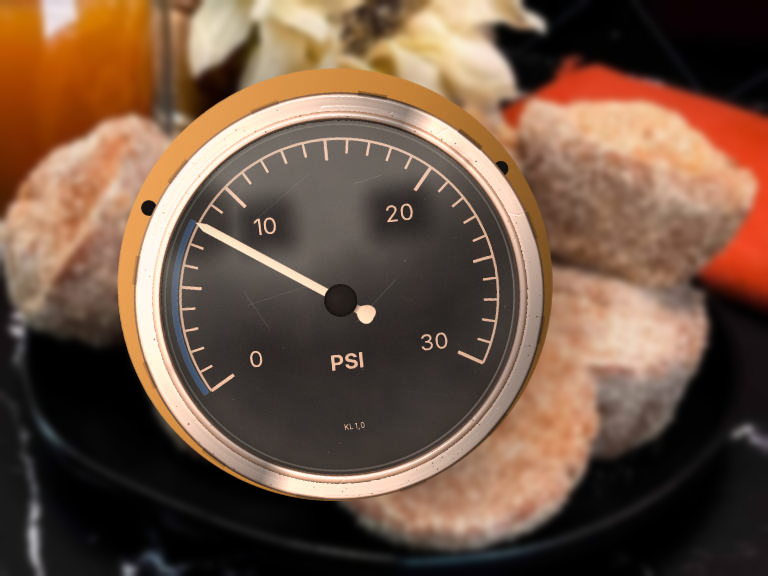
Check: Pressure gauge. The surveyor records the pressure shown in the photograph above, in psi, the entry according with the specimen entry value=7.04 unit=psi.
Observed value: value=8 unit=psi
